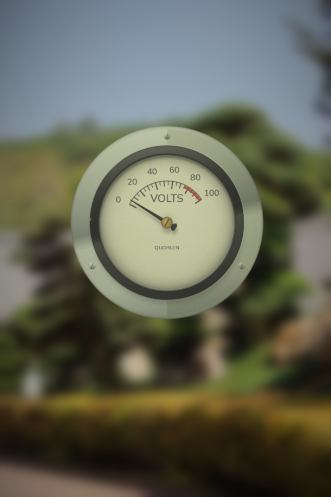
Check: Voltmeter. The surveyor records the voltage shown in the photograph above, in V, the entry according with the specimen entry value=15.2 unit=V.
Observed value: value=5 unit=V
